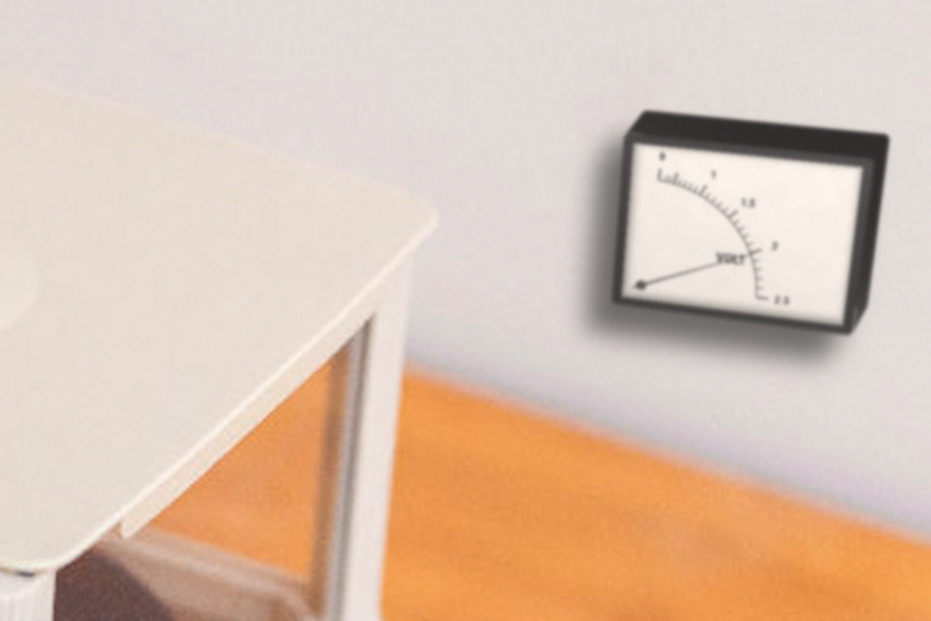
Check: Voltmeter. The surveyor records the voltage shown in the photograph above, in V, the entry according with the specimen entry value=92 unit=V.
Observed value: value=2 unit=V
